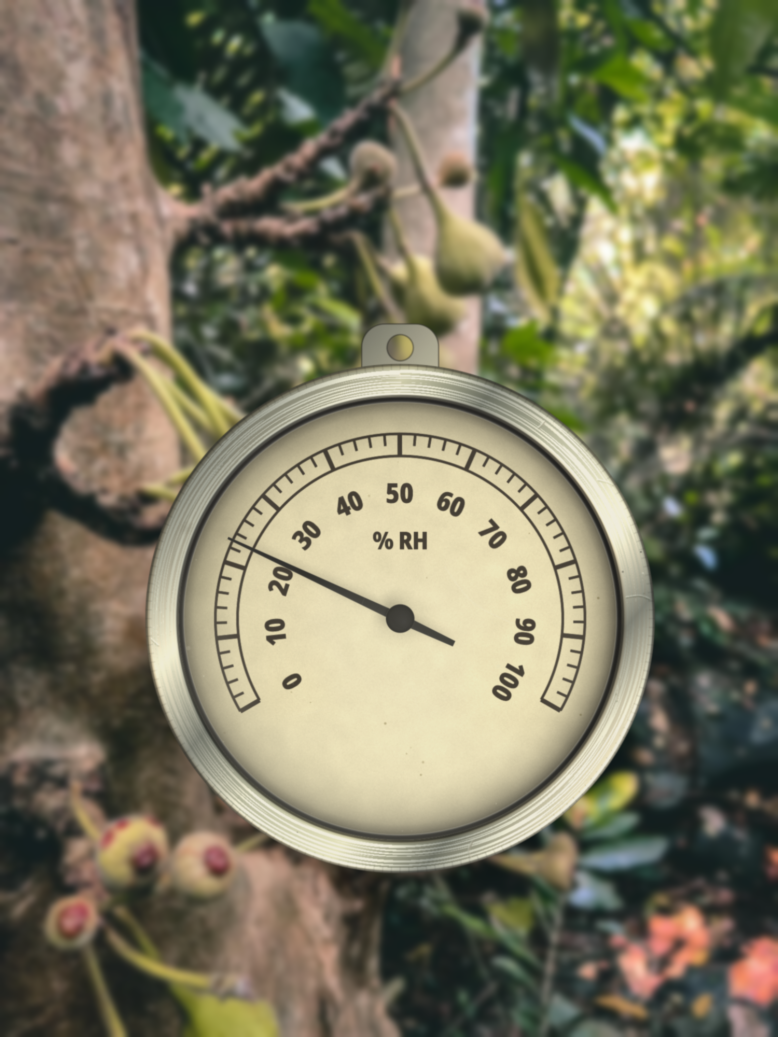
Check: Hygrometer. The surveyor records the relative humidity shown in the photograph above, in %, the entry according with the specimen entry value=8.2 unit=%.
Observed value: value=23 unit=%
